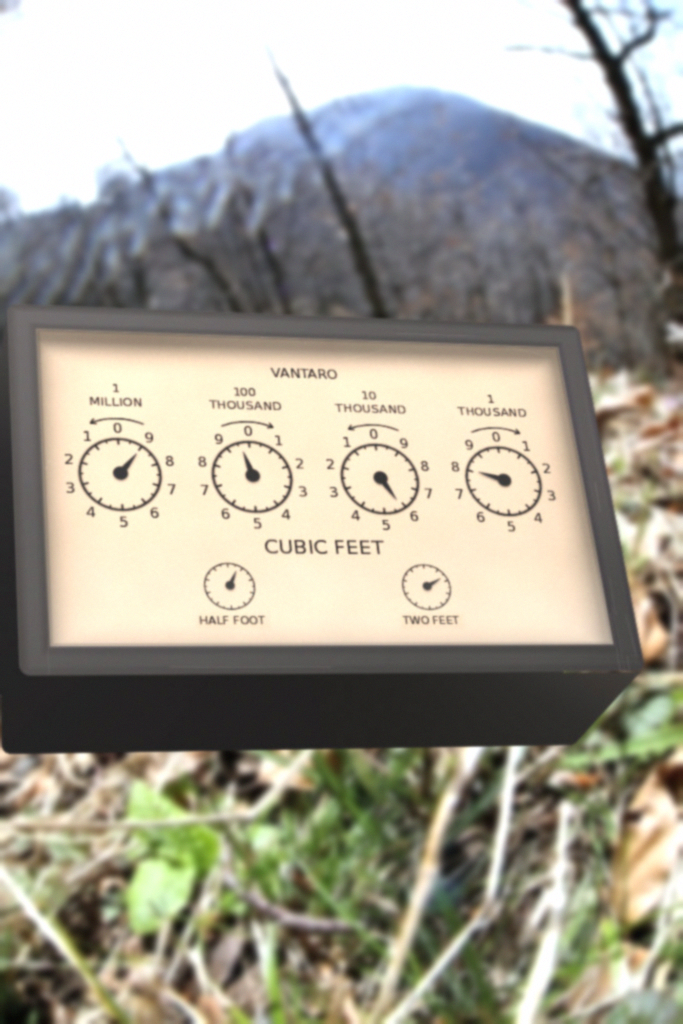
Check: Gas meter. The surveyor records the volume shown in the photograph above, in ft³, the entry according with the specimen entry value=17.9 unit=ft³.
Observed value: value=895800 unit=ft³
